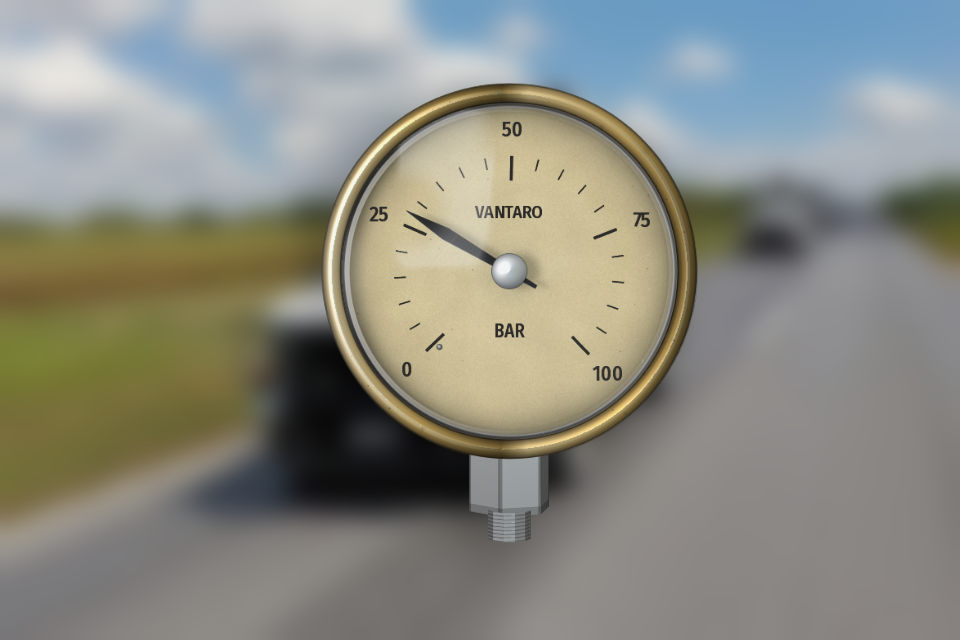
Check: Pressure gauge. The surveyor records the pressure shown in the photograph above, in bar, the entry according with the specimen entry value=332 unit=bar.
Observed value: value=27.5 unit=bar
